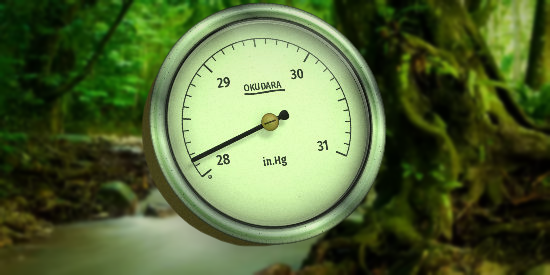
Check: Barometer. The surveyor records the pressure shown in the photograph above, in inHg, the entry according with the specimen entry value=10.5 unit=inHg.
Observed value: value=28.15 unit=inHg
